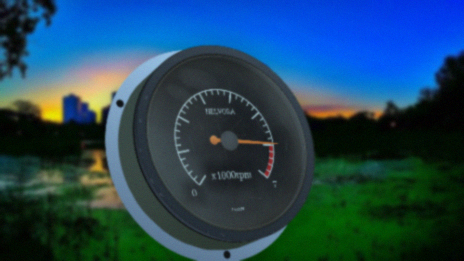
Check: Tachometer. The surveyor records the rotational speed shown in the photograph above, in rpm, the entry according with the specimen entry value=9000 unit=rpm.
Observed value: value=6000 unit=rpm
